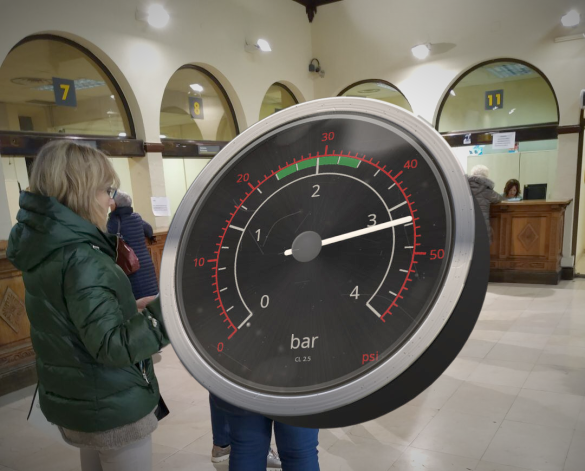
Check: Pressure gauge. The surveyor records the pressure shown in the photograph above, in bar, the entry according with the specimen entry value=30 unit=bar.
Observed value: value=3.2 unit=bar
